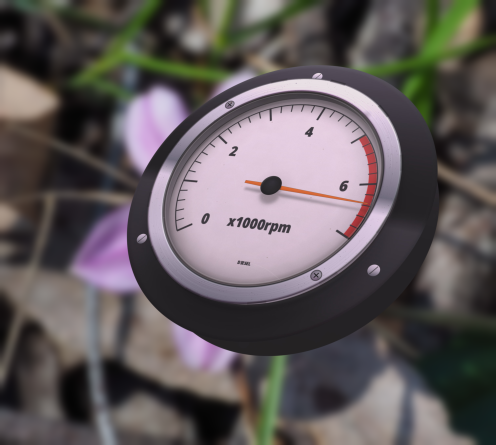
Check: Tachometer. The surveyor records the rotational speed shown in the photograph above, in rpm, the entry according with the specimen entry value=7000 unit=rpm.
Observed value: value=6400 unit=rpm
